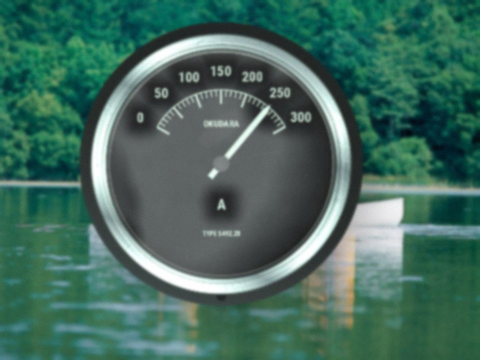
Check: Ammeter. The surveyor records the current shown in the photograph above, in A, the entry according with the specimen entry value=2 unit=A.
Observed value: value=250 unit=A
